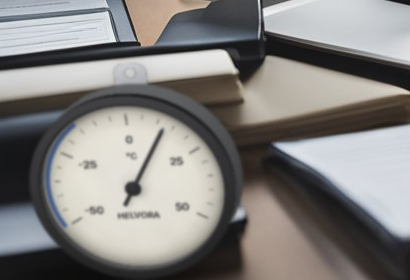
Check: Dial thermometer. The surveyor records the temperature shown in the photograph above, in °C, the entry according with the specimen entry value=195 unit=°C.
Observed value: value=12.5 unit=°C
